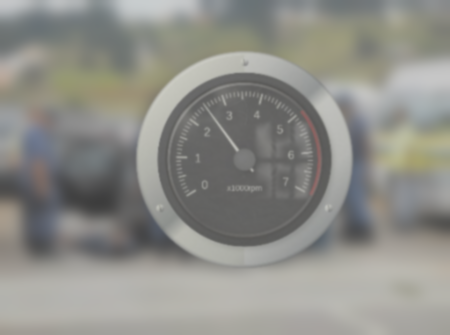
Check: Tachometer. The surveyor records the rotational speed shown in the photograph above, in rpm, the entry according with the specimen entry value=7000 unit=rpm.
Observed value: value=2500 unit=rpm
